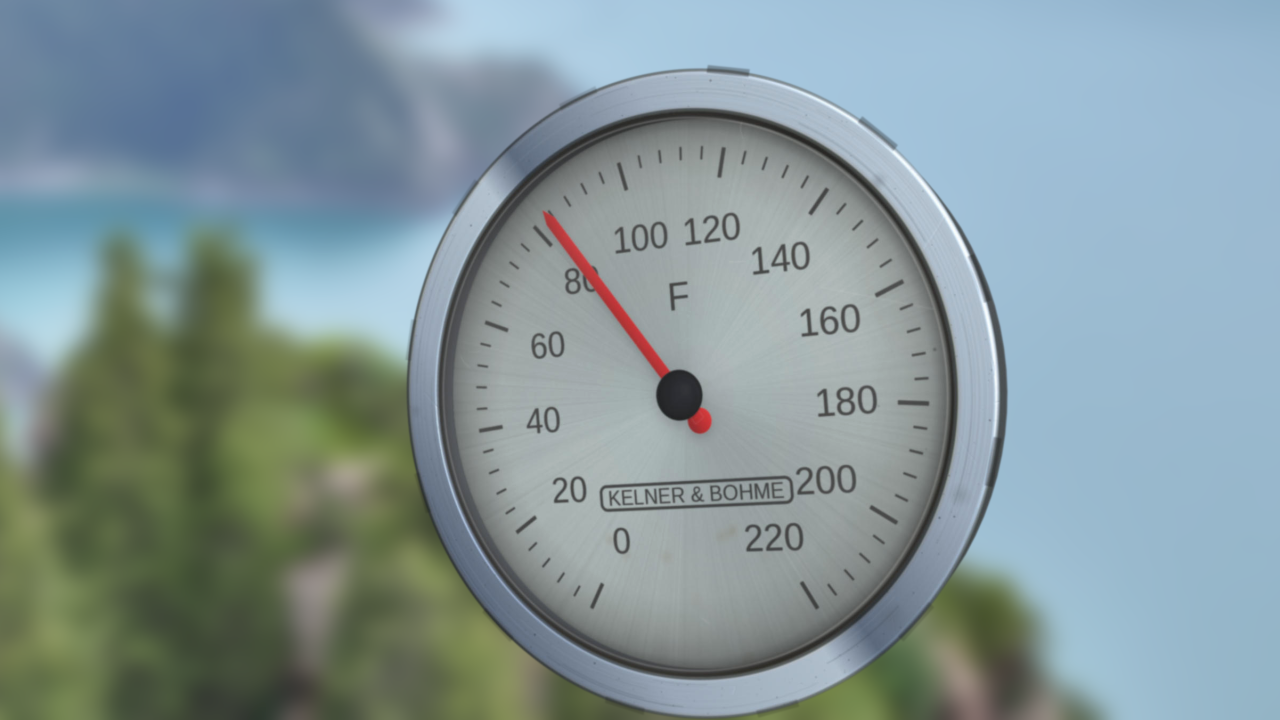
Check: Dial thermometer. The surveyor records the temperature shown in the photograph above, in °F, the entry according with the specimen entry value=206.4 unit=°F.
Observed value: value=84 unit=°F
